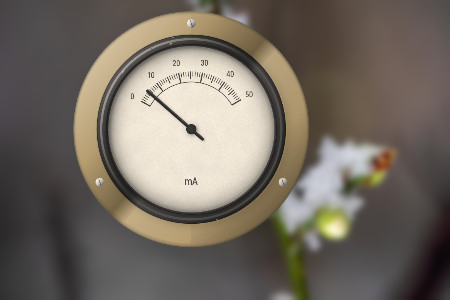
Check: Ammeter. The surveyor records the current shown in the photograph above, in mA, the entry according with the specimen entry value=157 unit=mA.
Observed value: value=5 unit=mA
